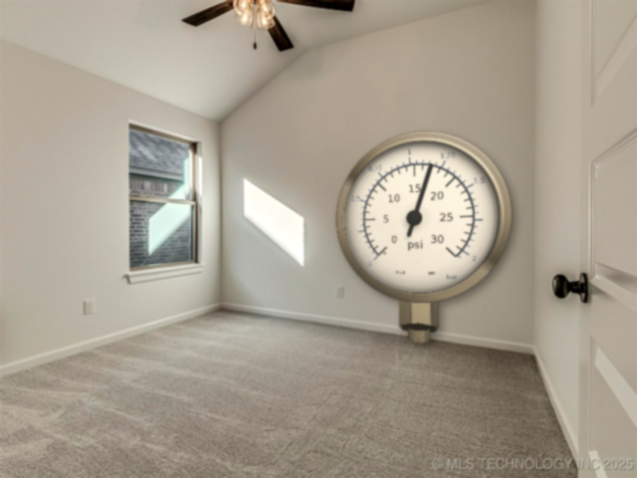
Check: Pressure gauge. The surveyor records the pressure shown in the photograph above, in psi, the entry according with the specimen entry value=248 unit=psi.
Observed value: value=17 unit=psi
